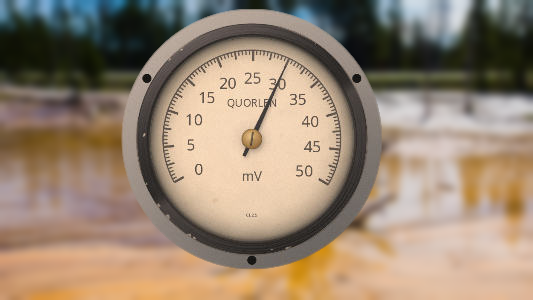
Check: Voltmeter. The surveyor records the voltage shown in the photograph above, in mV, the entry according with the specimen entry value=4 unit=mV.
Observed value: value=30 unit=mV
